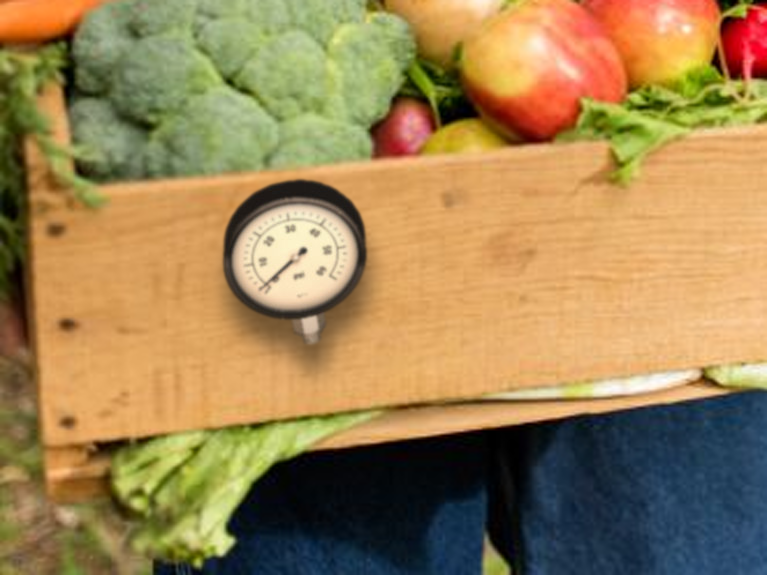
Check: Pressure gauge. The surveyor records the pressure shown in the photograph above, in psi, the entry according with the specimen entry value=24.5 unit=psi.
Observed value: value=2 unit=psi
